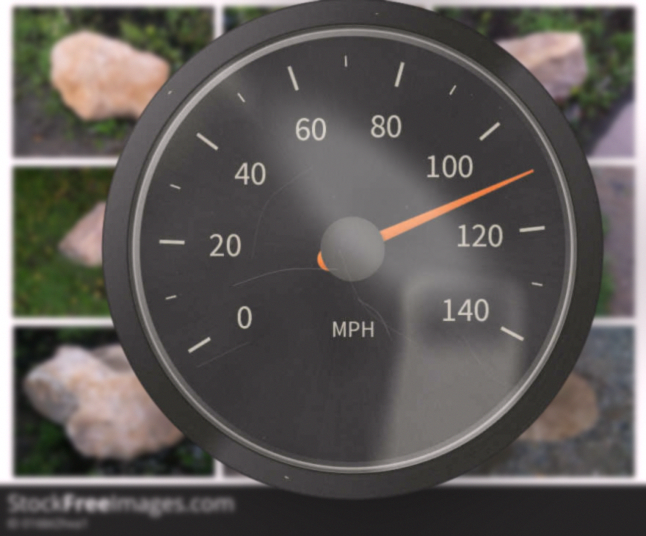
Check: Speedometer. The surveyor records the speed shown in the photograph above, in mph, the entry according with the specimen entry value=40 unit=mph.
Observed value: value=110 unit=mph
